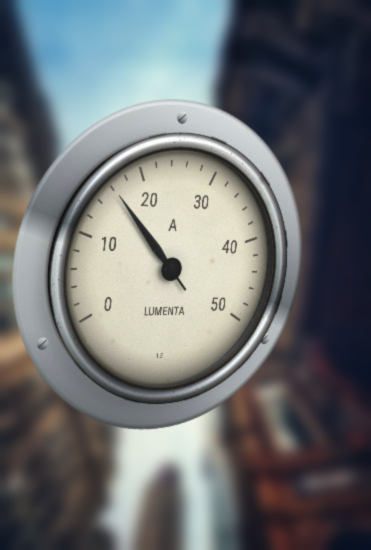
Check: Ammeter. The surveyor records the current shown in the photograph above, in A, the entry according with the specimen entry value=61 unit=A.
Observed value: value=16 unit=A
